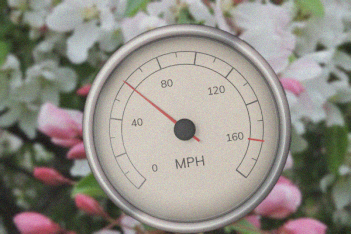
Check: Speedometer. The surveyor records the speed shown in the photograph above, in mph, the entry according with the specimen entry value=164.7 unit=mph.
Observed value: value=60 unit=mph
